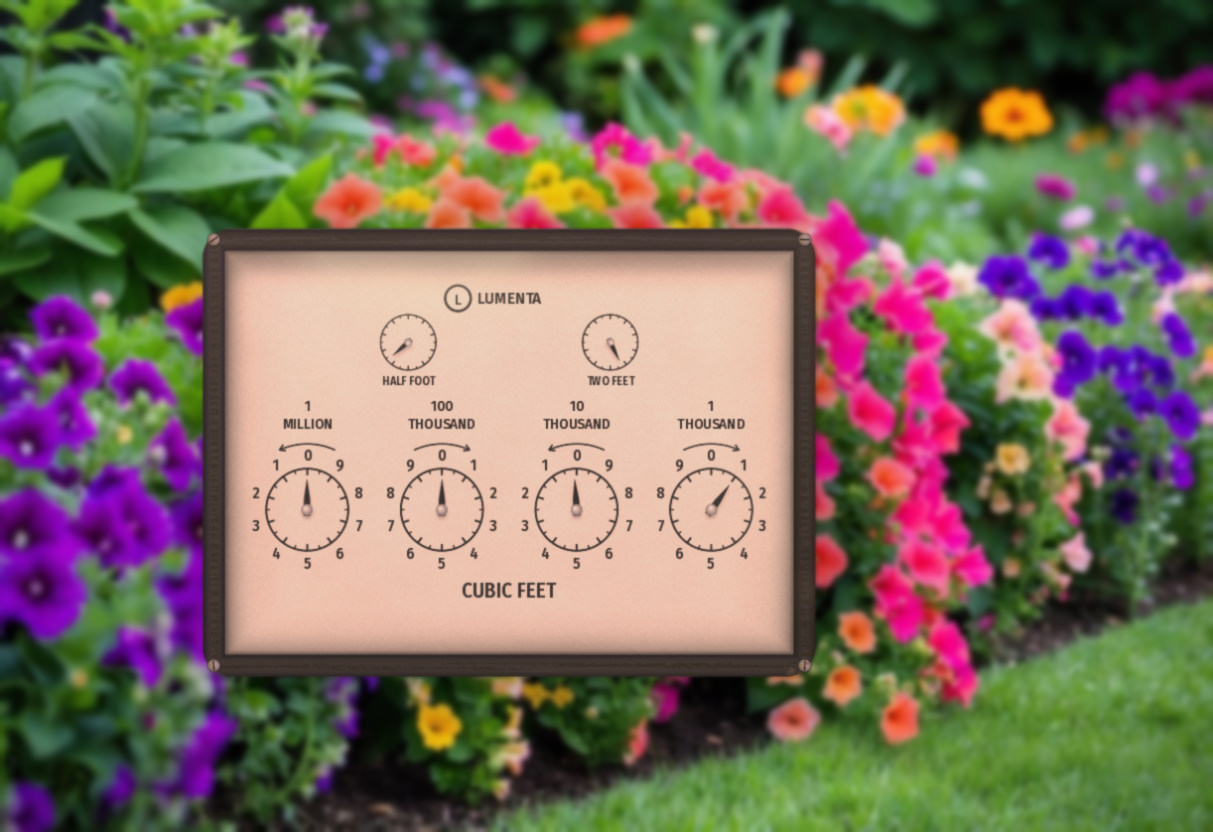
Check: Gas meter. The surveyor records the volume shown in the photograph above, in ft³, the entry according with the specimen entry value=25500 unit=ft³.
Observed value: value=100 unit=ft³
